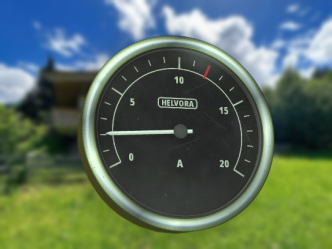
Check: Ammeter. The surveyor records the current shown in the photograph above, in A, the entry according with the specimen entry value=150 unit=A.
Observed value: value=2 unit=A
